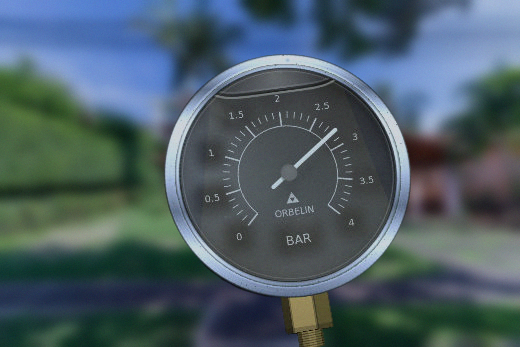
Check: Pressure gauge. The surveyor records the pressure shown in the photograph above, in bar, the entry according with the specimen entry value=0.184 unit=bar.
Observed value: value=2.8 unit=bar
